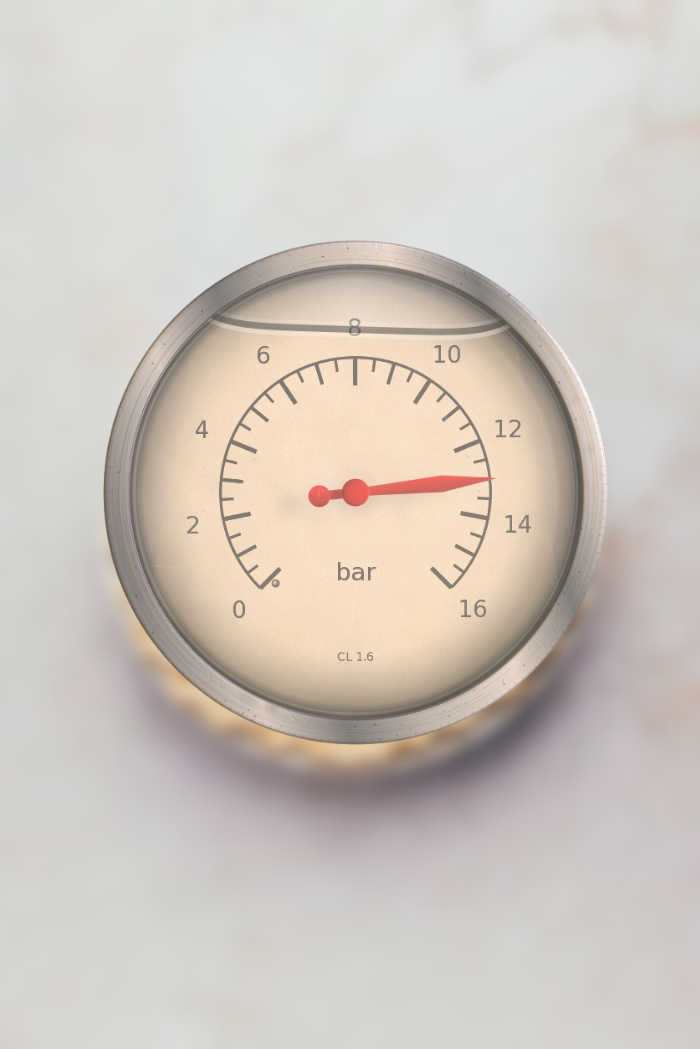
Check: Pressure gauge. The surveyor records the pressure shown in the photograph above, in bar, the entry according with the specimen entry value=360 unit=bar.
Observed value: value=13 unit=bar
